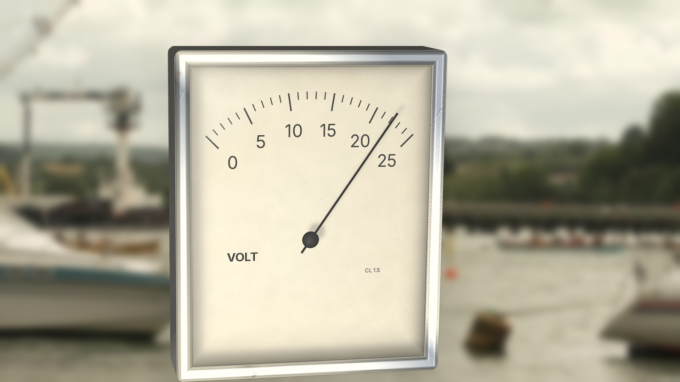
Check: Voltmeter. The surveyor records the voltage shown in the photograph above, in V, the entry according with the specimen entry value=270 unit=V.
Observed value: value=22 unit=V
